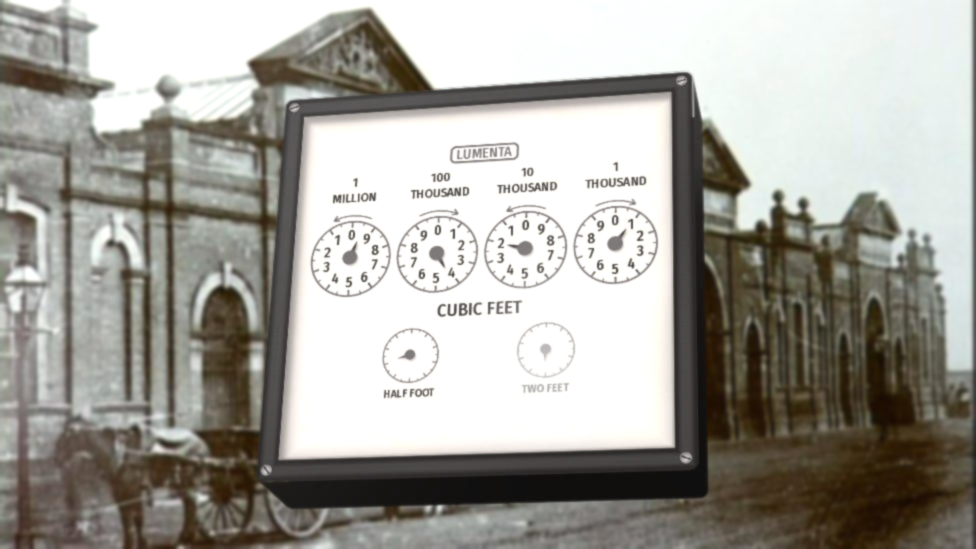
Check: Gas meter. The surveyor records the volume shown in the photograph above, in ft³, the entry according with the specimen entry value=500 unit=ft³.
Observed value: value=942100 unit=ft³
